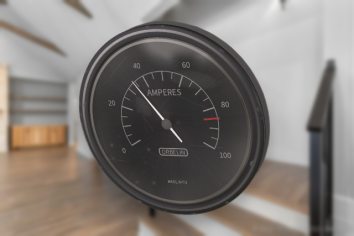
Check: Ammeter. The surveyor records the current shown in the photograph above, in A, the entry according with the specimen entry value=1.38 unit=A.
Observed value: value=35 unit=A
